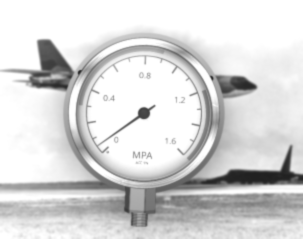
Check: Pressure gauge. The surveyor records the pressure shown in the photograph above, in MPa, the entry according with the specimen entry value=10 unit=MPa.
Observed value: value=0.05 unit=MPa
